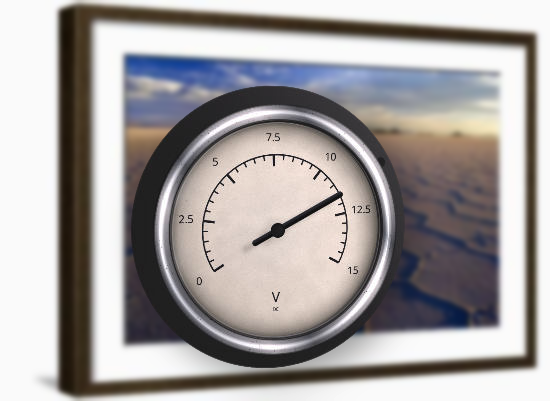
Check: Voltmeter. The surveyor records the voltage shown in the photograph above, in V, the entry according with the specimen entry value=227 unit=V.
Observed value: value=11.5 unit=V
